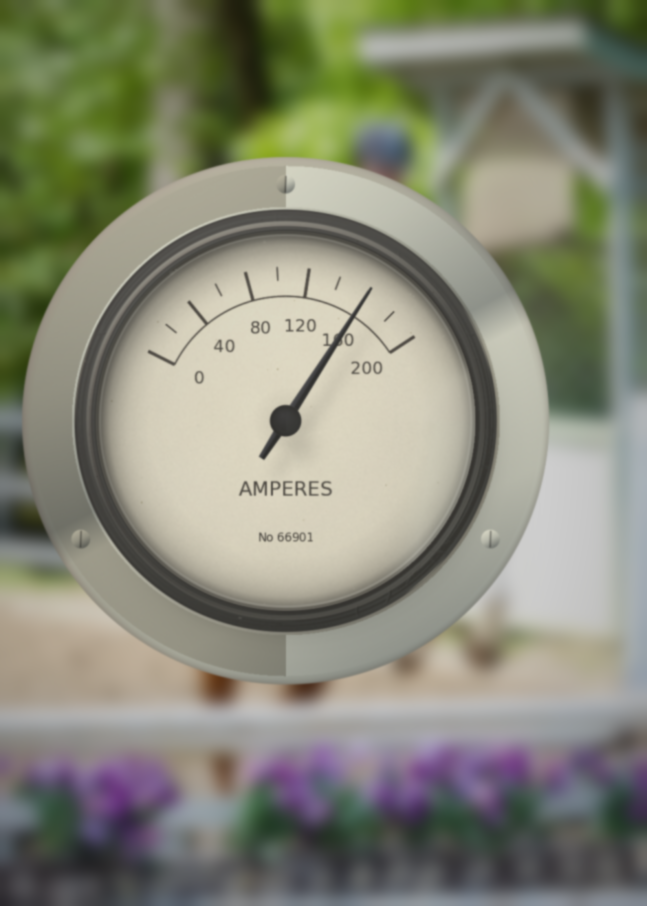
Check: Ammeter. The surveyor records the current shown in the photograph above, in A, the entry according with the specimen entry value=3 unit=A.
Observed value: value=160 unit=A
